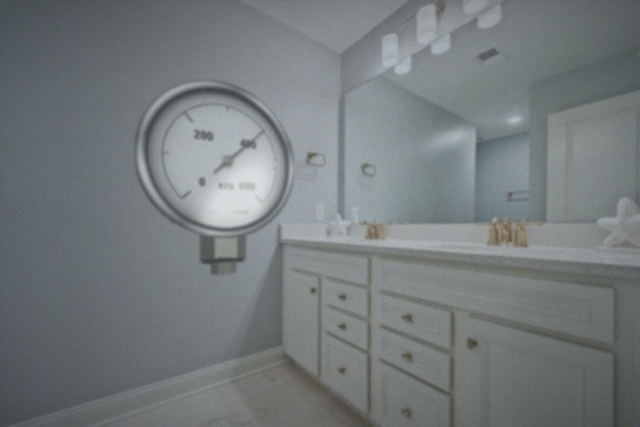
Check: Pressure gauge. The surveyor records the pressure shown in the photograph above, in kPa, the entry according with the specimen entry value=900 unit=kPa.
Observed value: value=400 unit=kPa
